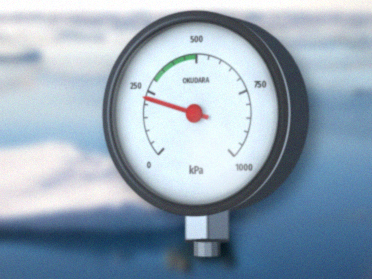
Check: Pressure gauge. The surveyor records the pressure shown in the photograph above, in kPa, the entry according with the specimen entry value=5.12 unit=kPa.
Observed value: value=225 unit=kPa
